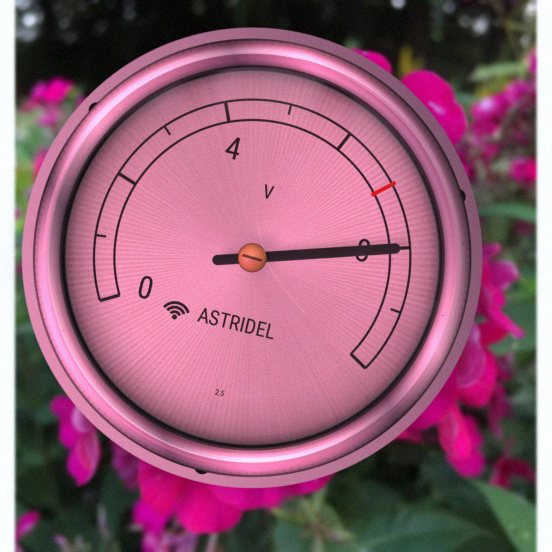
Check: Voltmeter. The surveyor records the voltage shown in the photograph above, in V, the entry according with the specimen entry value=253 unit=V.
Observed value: value=8 unit=V
